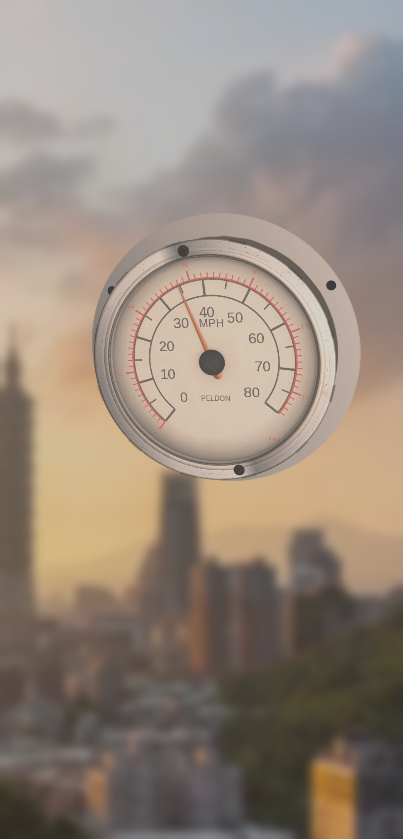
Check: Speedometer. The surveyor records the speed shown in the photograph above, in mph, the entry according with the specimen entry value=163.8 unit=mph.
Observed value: value=35 unit=mph
